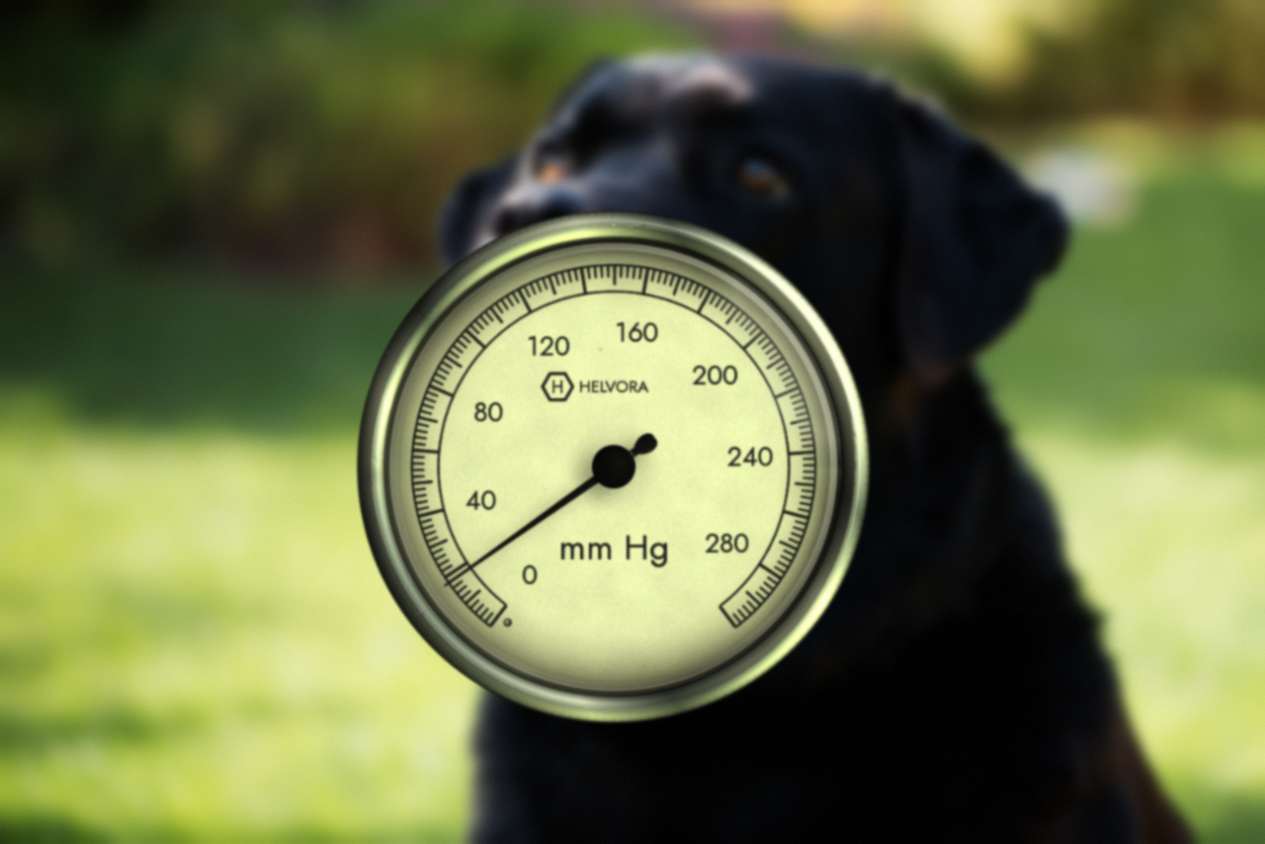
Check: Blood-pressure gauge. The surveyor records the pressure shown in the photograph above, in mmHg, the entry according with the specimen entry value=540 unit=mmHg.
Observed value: value=18 unit=mmHg
